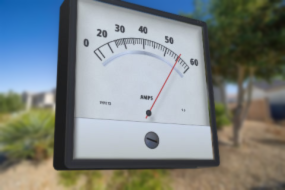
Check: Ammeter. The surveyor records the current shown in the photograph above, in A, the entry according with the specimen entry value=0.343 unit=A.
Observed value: value=55 unit=A
